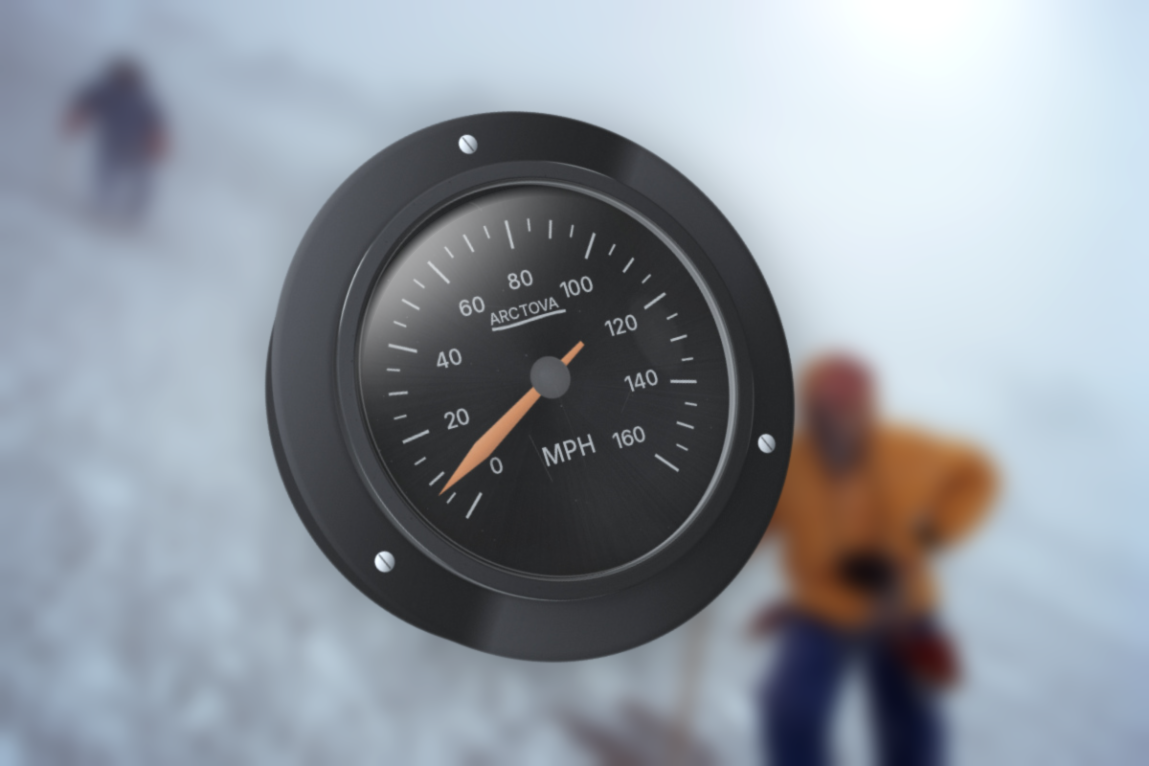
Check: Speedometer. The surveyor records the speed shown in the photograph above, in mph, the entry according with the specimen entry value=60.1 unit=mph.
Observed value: value=7.5 unit=mph
